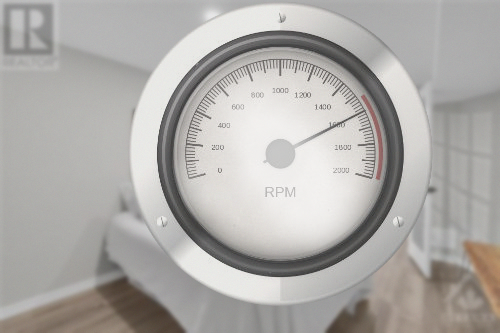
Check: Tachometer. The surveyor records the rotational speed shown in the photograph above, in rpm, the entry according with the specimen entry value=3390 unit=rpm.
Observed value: value=1600 unit=rpm
